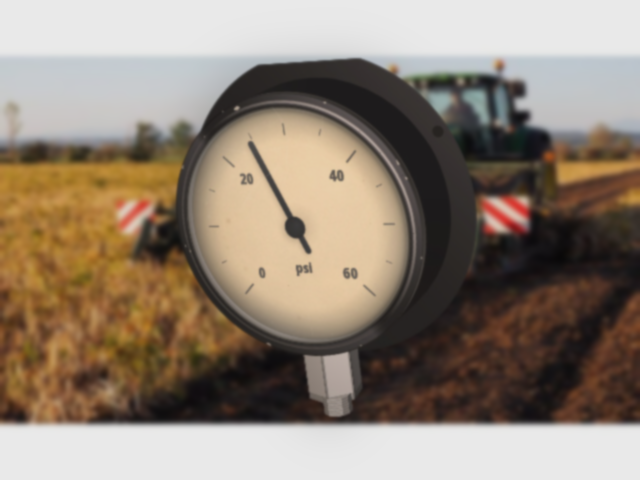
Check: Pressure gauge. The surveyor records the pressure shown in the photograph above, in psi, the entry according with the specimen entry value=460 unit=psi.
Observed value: value=25 unit=psi
